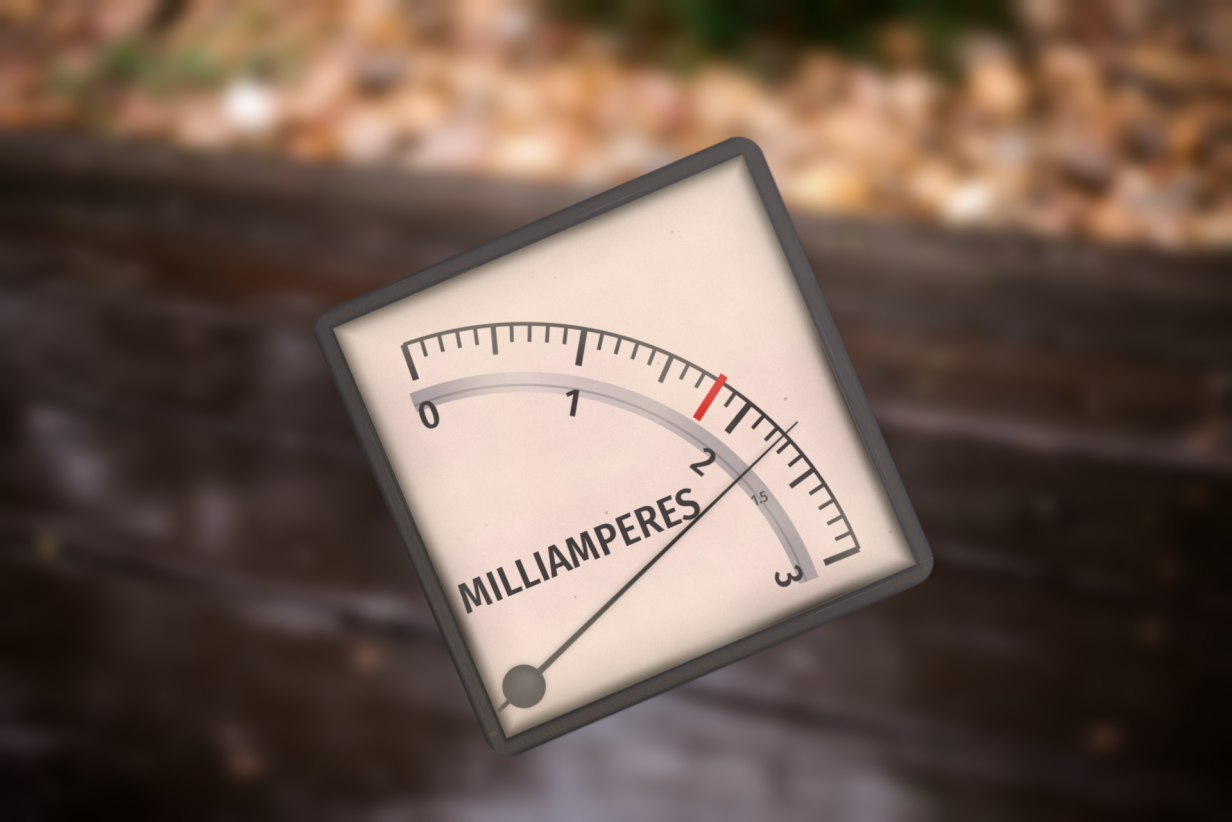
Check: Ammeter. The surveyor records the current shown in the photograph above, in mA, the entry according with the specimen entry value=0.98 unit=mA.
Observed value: value=2.25 unit=mA
